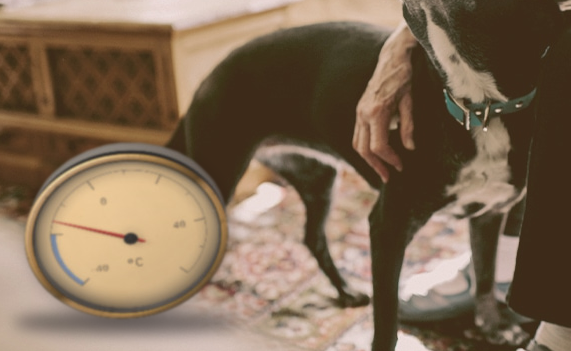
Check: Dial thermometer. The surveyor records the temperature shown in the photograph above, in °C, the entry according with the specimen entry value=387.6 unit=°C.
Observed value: value=-15 unit=°C
